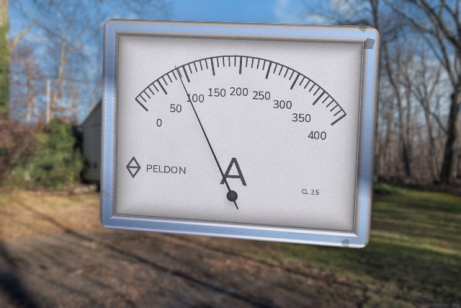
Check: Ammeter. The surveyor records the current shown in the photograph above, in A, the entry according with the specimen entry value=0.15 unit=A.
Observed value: value=90 unit=A
